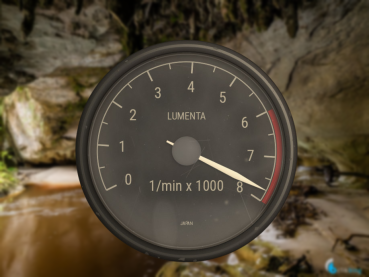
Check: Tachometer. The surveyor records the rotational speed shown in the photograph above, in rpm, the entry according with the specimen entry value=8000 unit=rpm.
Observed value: value=7750 unit=rpm
